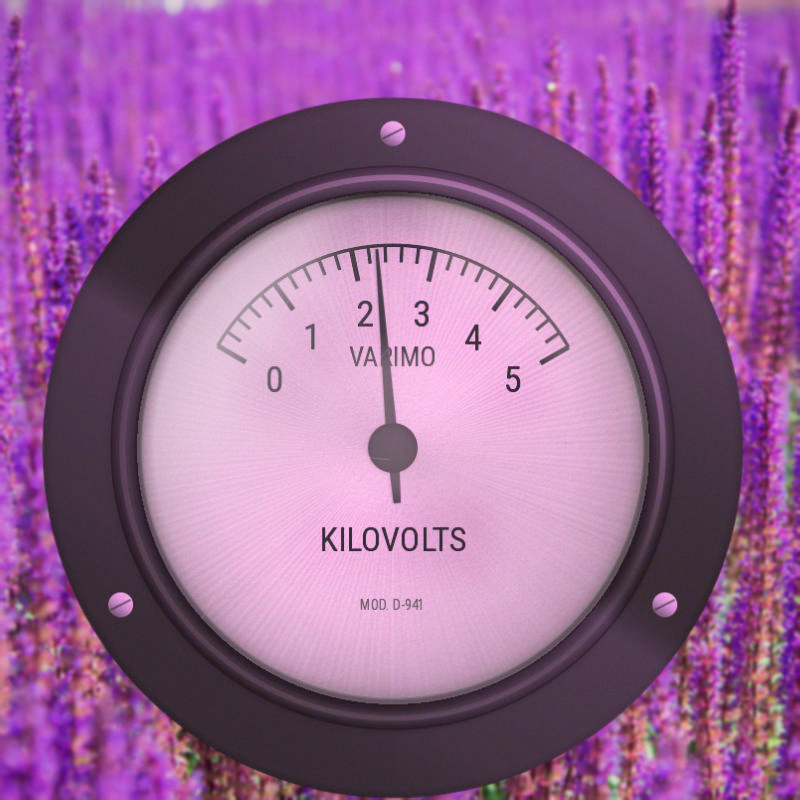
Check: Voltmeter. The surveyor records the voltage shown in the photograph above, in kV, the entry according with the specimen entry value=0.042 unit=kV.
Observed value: value=2.3 unit=kV
